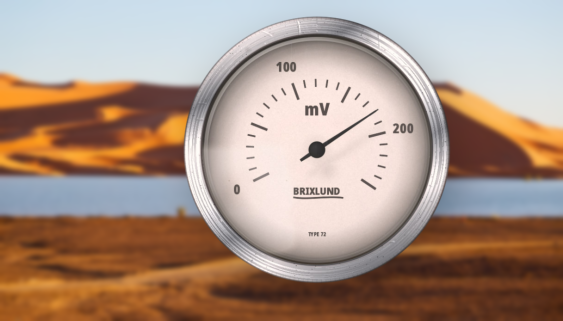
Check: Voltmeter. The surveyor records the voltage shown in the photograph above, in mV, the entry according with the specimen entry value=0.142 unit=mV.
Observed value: value=180 unit=mV
